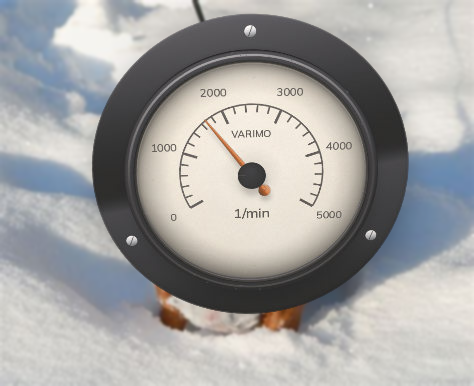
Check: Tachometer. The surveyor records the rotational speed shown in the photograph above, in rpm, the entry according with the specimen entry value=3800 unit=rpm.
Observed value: value=1700 unit=rpm
